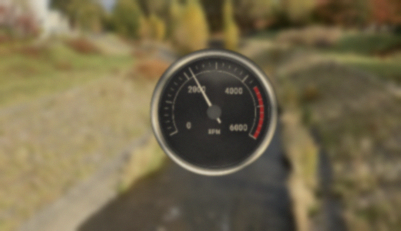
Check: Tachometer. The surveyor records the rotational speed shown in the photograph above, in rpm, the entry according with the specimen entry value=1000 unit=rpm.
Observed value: value=2200 unit=rpm
